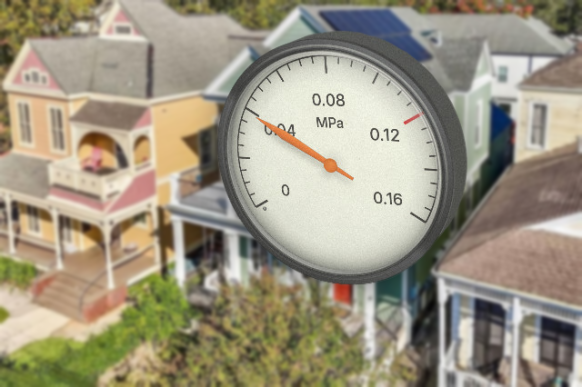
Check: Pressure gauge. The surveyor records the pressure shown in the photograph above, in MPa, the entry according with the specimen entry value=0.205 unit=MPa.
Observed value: value=0.04 unit=MPa
